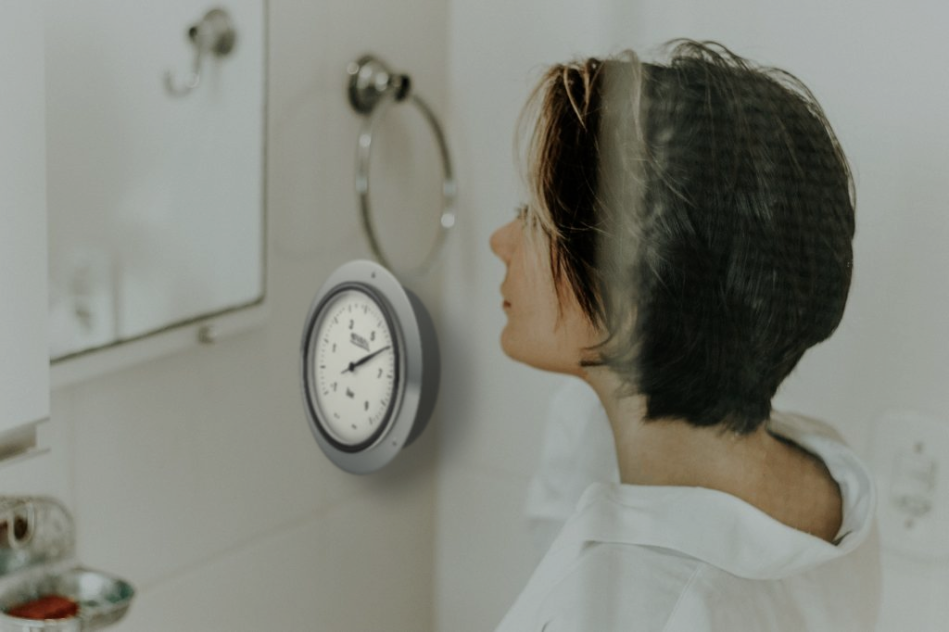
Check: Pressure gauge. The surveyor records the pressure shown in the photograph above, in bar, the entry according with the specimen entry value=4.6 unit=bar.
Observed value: value=6 unit=bar
